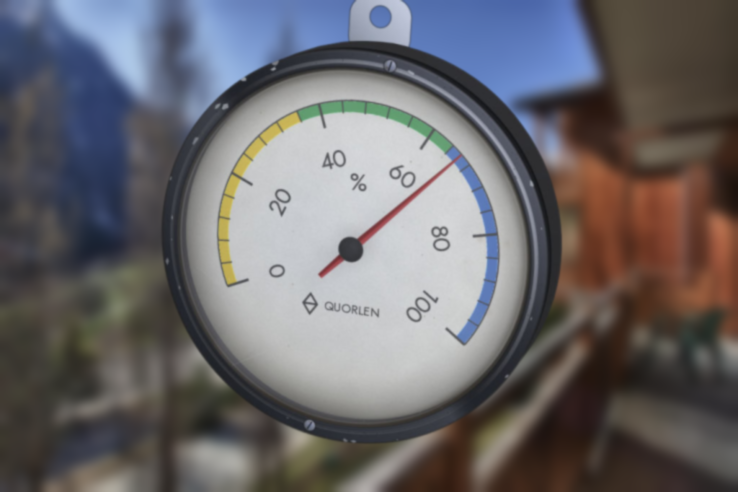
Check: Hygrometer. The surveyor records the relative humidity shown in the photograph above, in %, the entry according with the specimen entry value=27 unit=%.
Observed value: value=66 unit=%
